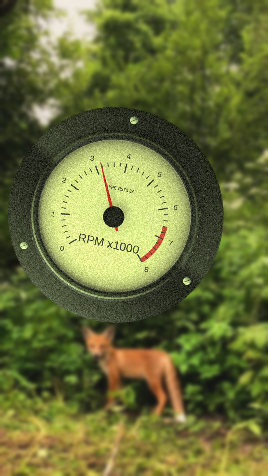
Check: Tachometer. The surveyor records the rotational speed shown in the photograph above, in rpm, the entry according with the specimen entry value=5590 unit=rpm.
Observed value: value=3200 unit=rpm
